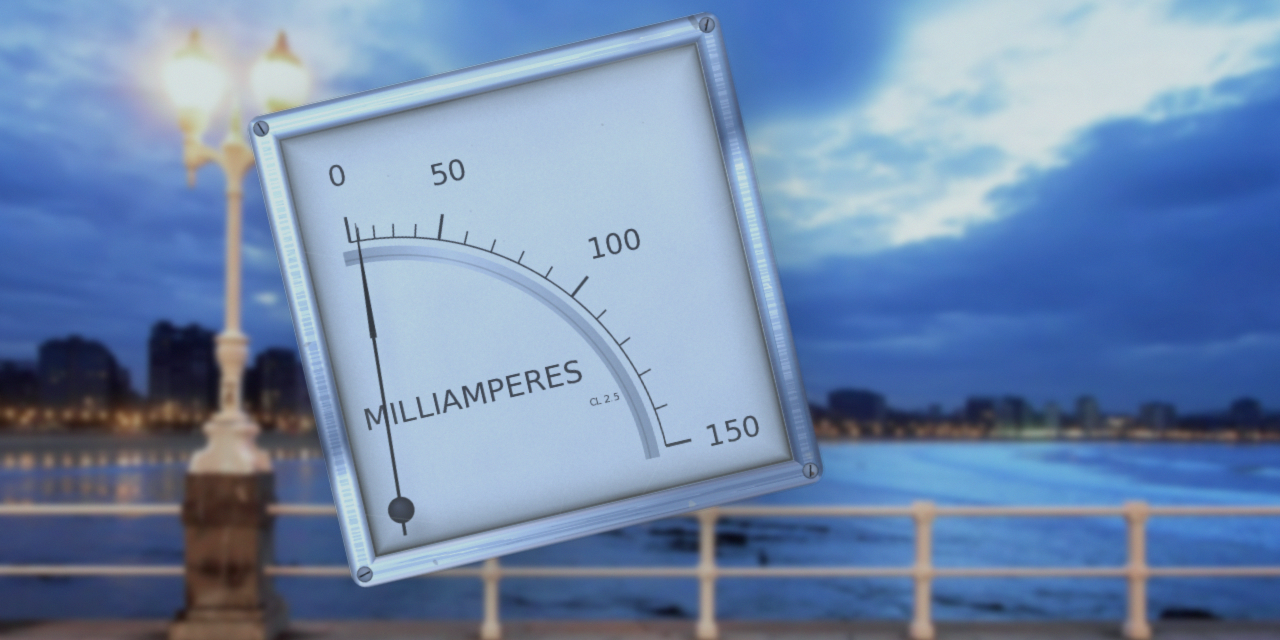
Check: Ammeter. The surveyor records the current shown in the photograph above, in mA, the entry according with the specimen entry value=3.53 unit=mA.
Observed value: value=10 unit=mA
